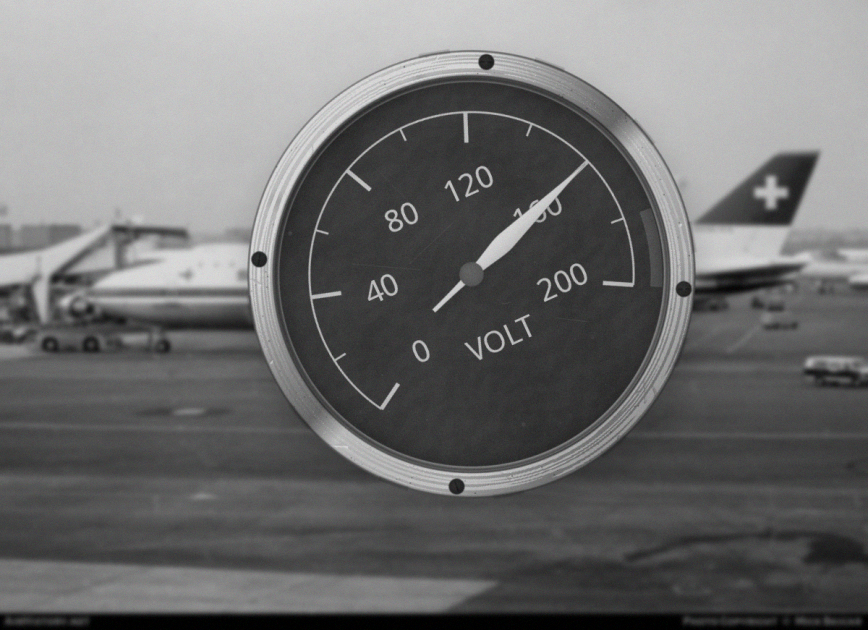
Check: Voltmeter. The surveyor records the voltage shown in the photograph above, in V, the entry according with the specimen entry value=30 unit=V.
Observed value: value=160 unit=V
